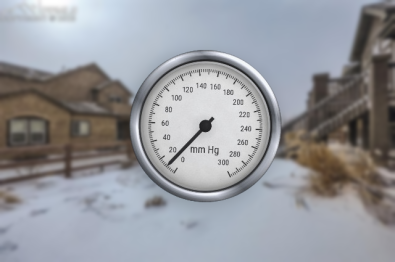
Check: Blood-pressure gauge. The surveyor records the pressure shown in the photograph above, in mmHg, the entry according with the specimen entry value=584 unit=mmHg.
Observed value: value=10 unit=mmHg
